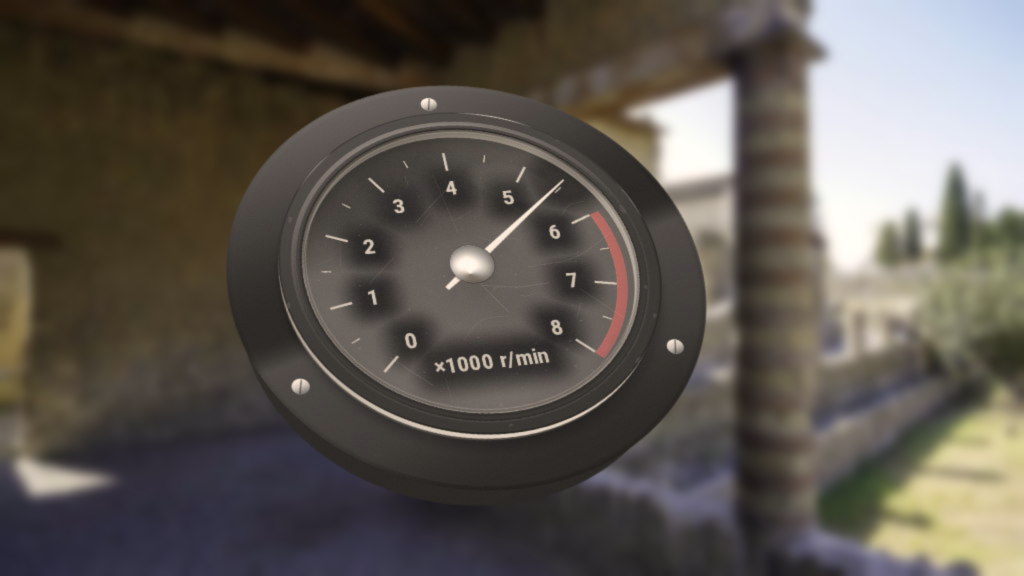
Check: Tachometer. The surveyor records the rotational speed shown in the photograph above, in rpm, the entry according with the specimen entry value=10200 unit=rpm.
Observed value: value=5500 unit=rpm
